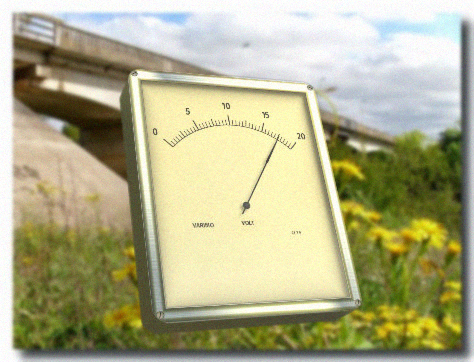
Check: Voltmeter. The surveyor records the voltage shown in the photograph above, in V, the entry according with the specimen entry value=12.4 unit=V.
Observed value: value=17.5 unit=V
